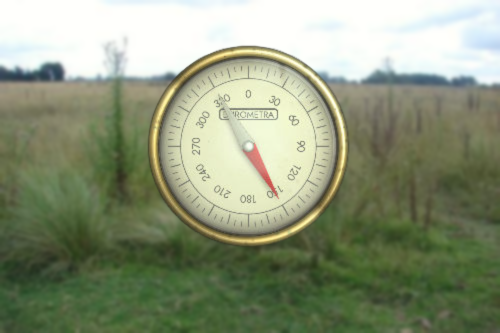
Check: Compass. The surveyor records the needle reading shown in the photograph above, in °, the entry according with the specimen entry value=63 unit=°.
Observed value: value=150 unit=°
